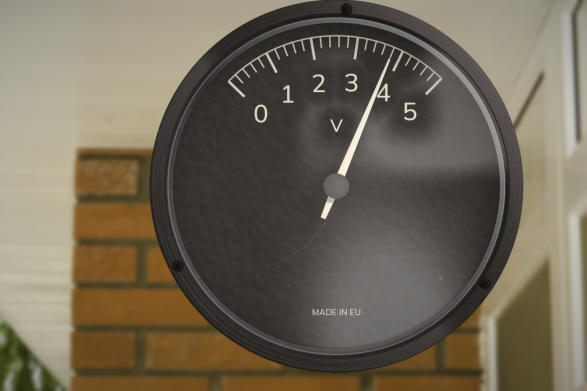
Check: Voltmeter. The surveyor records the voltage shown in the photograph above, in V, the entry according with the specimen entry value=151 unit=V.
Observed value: value=3.8 unit=V
